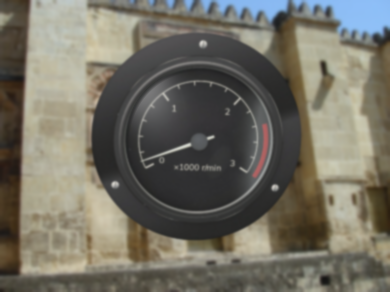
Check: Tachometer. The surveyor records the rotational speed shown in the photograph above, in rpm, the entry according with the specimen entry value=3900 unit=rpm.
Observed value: value=100 unit=rpm
